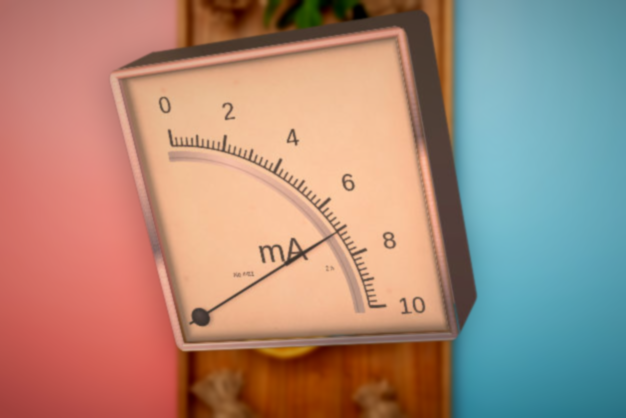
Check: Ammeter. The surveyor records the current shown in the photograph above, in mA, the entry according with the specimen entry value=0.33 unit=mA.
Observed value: value=7 unit=mA
